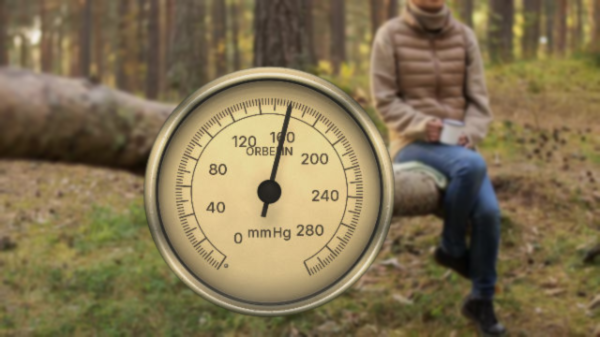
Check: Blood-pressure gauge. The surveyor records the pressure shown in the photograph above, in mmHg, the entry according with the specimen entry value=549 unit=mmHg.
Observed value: value=160 unit=mmHg
